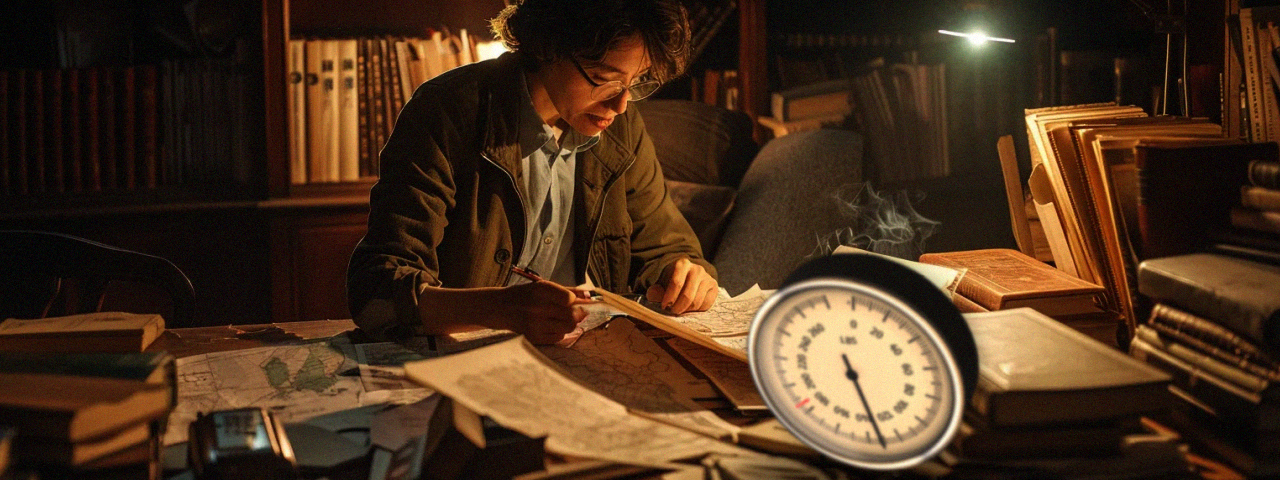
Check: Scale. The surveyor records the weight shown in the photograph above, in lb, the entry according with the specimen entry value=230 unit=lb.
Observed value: value=130 unit=lb
